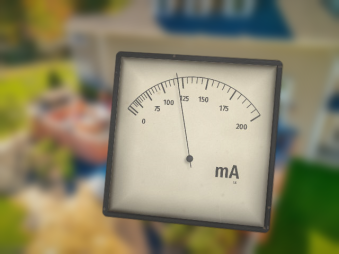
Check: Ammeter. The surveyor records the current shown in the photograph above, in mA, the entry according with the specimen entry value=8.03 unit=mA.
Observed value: value=120 unit=mA
